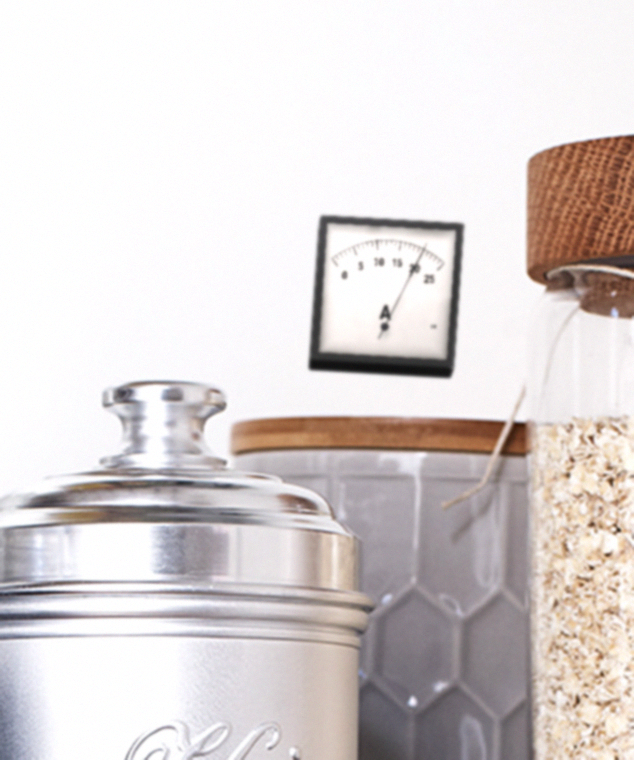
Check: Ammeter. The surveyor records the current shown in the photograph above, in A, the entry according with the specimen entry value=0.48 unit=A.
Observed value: value=20 unit=A
